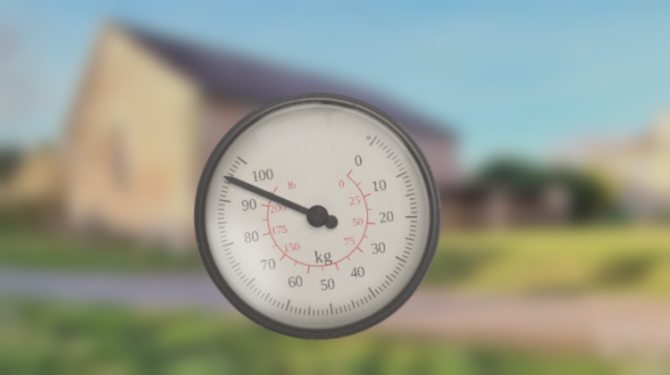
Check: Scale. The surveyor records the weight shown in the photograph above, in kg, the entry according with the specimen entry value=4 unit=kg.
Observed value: value=95 unit=kg
